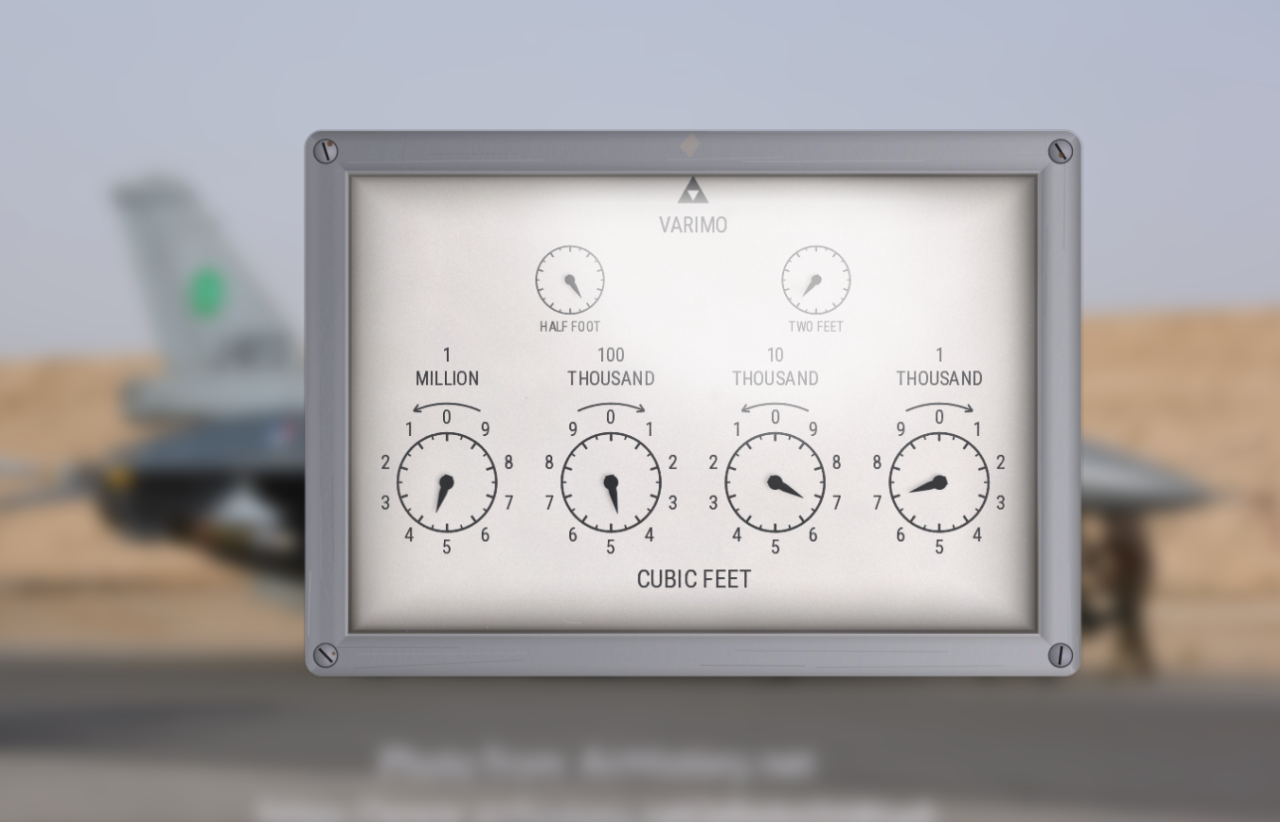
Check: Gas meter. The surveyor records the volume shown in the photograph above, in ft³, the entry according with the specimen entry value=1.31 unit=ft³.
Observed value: value=446700 unit=ft³
